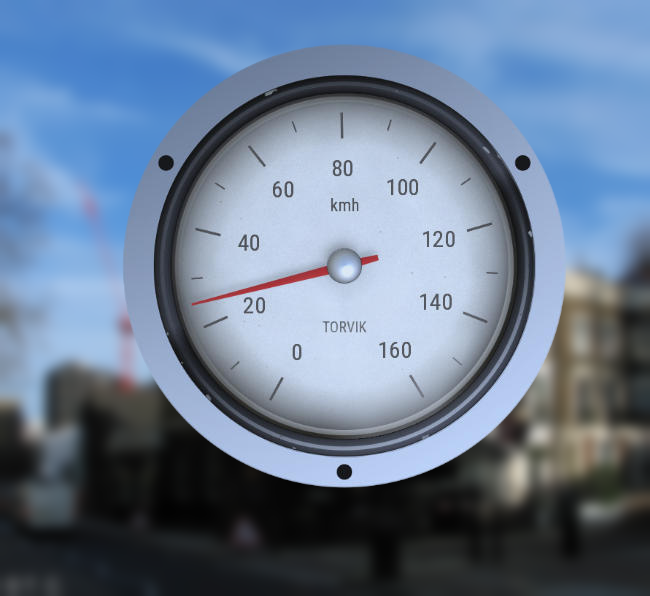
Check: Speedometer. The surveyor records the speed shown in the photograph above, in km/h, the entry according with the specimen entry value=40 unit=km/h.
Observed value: value=25 unit=km/h
